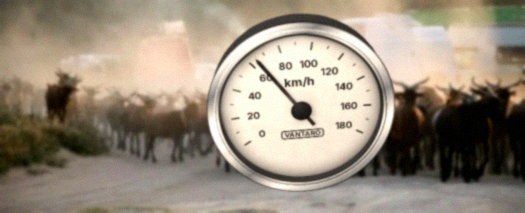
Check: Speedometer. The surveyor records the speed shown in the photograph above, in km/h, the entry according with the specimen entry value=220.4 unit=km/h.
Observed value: value=65 unit=km/h
